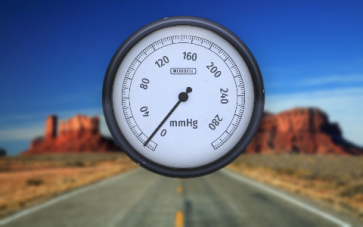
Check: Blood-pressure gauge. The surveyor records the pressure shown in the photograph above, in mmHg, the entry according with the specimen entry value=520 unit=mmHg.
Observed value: value=10 unit=mmHg
